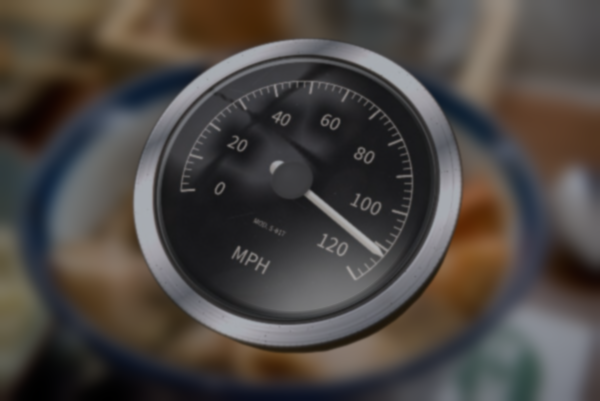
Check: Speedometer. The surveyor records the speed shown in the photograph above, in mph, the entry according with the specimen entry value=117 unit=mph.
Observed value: value=112 unit=mph
